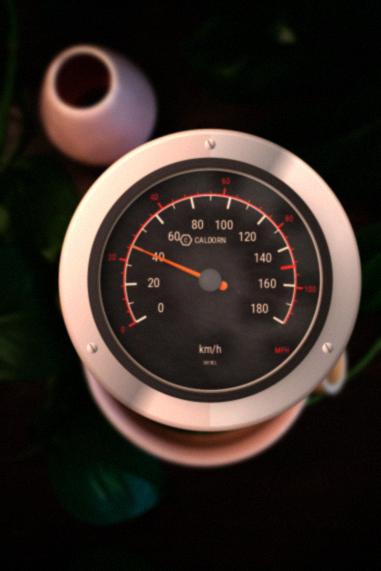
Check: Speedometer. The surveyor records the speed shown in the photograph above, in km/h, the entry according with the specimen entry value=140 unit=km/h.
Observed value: value=40 unit=km/h
